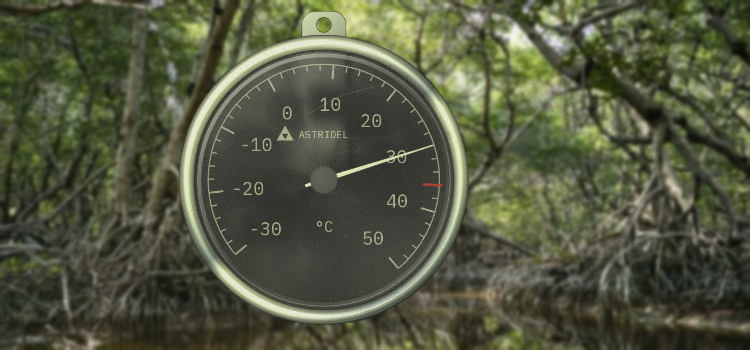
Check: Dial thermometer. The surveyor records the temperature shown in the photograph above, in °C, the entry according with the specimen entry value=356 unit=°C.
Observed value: value=30 unit=°C
